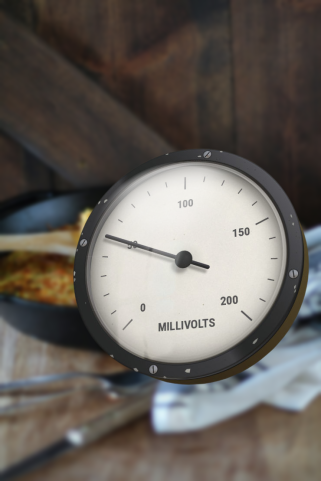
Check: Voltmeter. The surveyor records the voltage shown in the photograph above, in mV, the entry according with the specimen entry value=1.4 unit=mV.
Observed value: value=50 unit=mV
